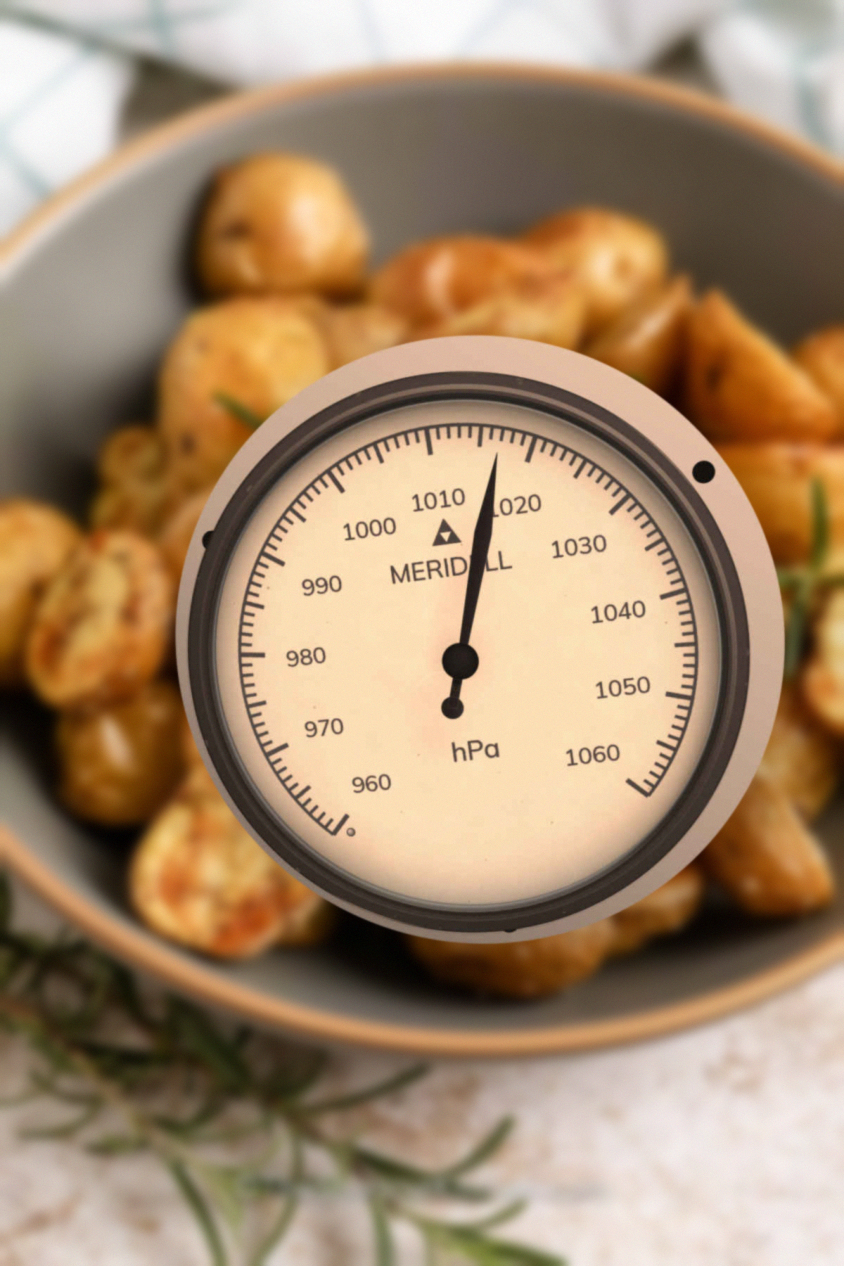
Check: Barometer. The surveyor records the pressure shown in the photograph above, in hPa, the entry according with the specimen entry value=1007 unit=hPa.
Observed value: value=1017 unit=hPa
